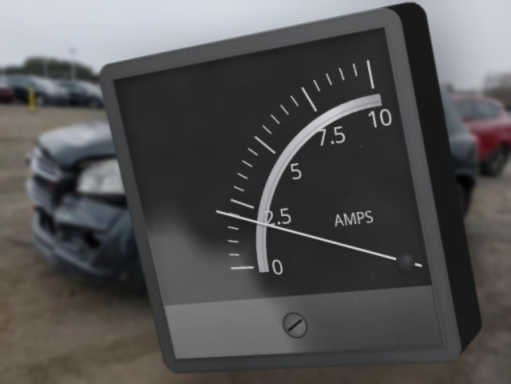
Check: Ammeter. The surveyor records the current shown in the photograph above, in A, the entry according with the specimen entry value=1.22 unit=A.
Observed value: value=2 unit=A
